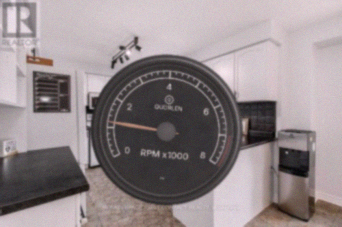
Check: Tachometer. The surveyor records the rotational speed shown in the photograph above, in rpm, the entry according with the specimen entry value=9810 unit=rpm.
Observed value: value=1200 unit=rpm
